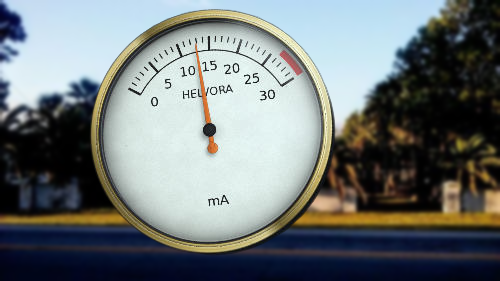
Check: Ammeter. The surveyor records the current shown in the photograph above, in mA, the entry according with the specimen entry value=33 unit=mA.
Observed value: value=13 unit=mA
